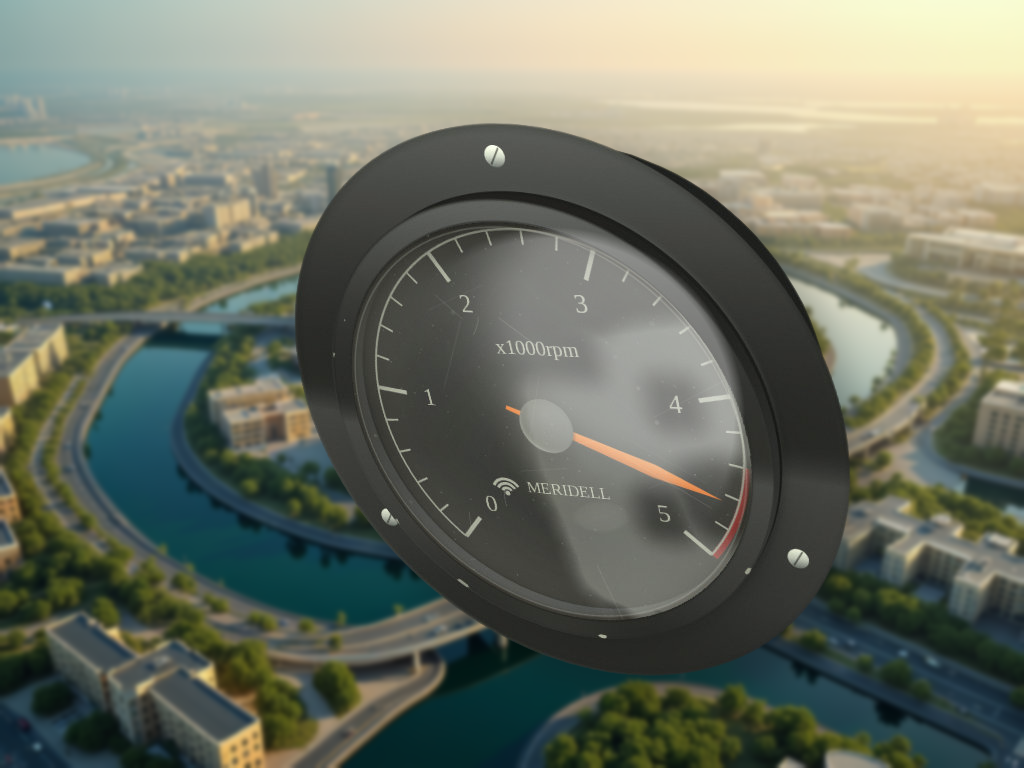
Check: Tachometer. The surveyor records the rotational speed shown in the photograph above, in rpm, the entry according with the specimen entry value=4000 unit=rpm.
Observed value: value=4600 unit=rpm
